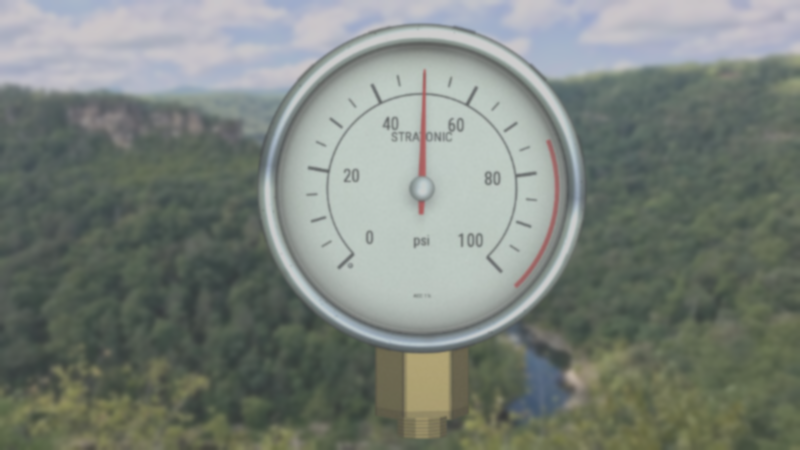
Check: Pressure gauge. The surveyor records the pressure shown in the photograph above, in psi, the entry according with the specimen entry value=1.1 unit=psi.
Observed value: value=50 unit=psi
